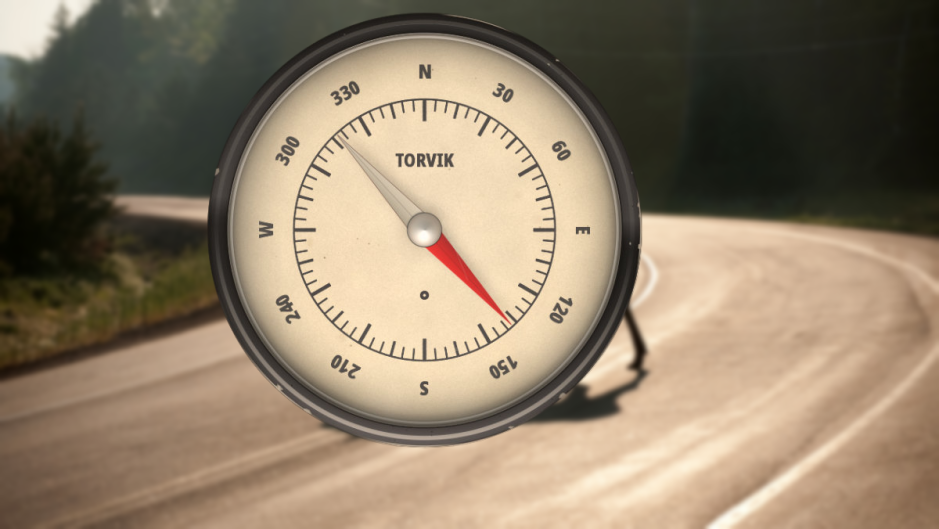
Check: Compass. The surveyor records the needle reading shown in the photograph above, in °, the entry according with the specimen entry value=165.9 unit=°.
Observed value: value=137.5 unit=°
